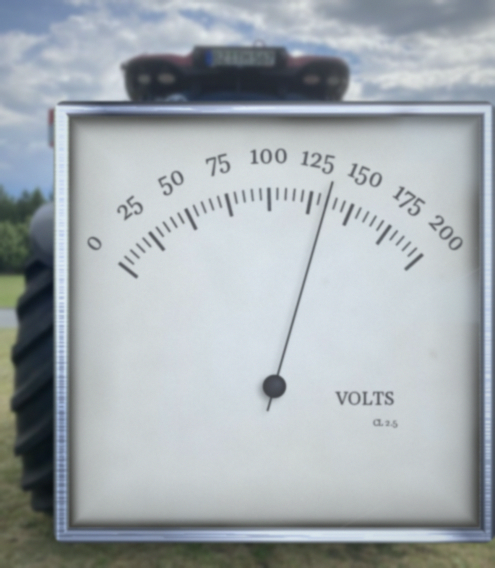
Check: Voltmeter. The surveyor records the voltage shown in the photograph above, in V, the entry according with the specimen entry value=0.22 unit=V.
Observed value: value=135 unit=V
